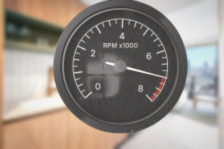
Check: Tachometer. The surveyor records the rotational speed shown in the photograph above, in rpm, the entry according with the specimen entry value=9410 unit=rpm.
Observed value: value=7000 unit=rpm
